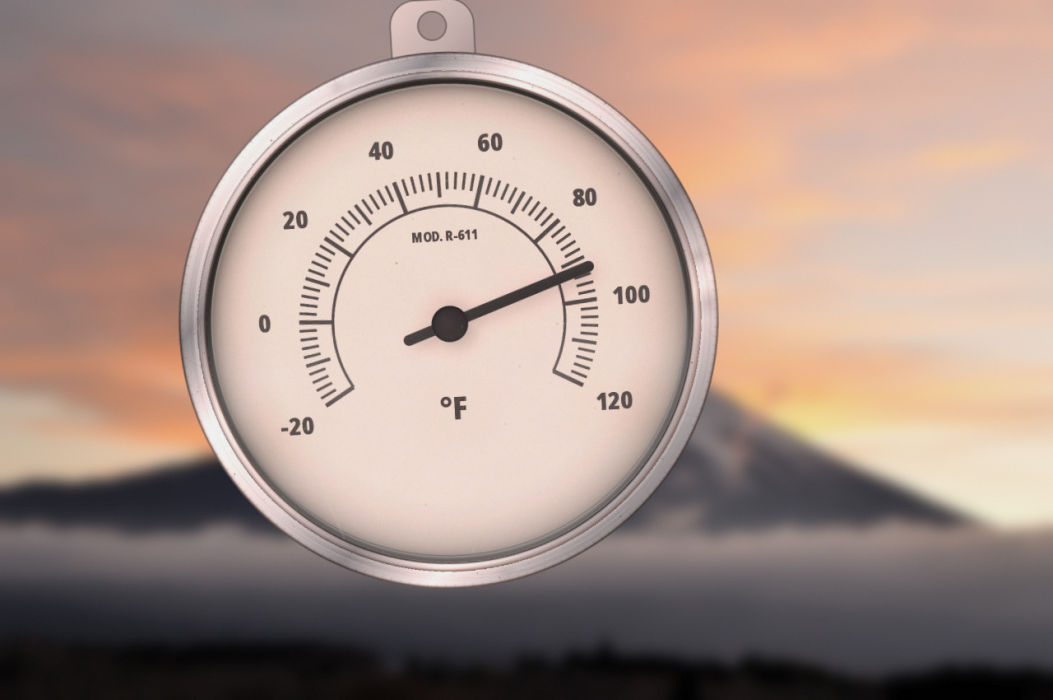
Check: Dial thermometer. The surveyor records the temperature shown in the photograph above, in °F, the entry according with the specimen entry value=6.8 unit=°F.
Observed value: value=92 unit=°F
